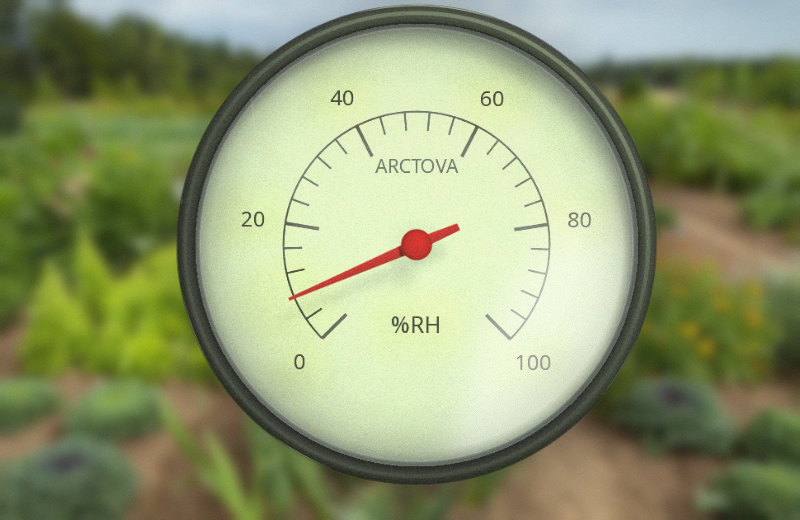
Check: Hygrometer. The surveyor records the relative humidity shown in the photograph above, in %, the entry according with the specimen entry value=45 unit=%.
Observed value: value=8 unit=%
